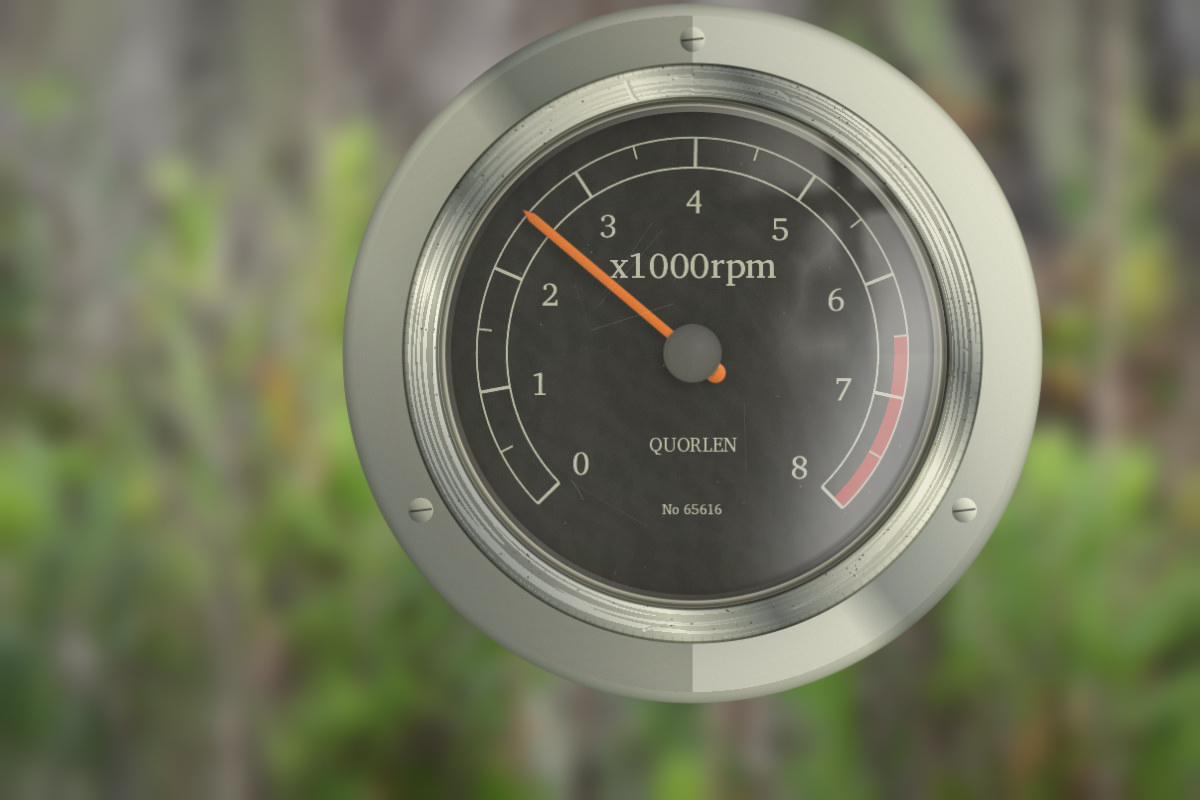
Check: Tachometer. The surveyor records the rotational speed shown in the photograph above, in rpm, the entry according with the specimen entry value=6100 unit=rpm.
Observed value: value=2500 unit=rpm
